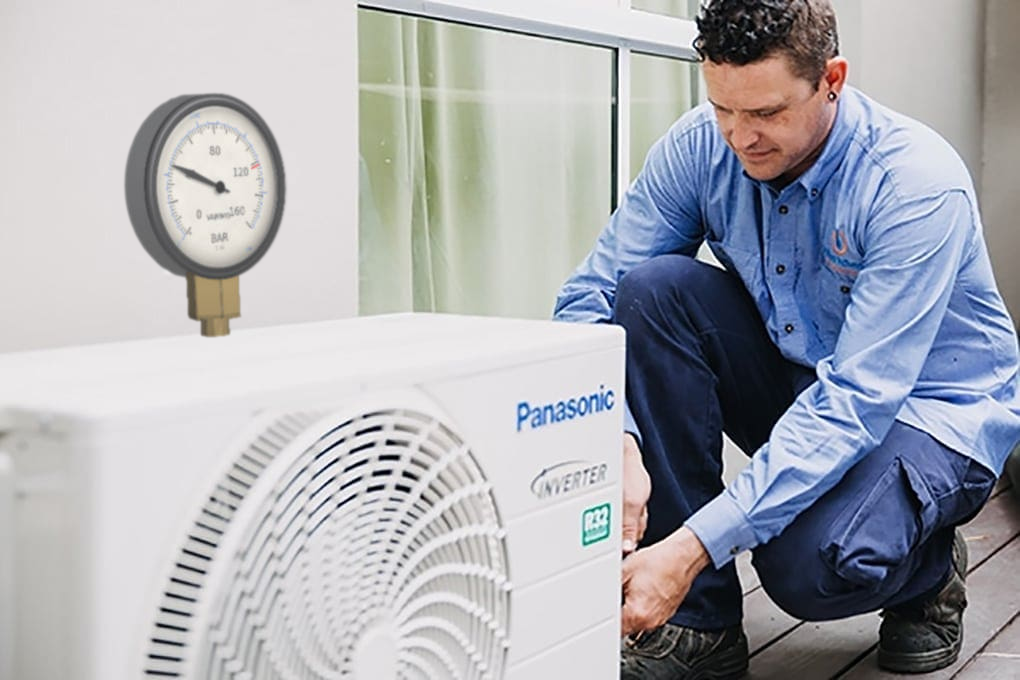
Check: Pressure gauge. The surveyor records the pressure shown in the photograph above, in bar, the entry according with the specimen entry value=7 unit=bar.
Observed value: value=40 unit=bar
